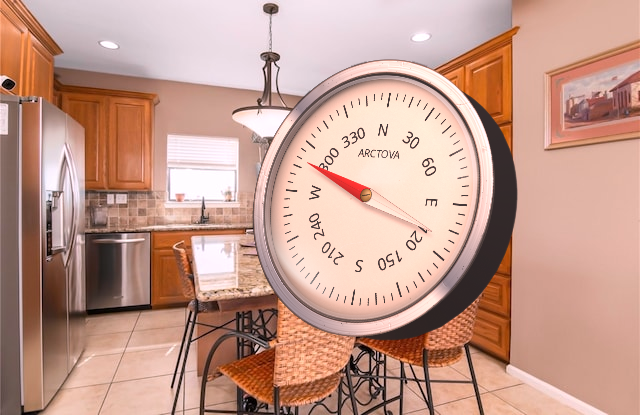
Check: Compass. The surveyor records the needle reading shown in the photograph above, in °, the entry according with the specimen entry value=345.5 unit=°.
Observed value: value=290 unit=°
